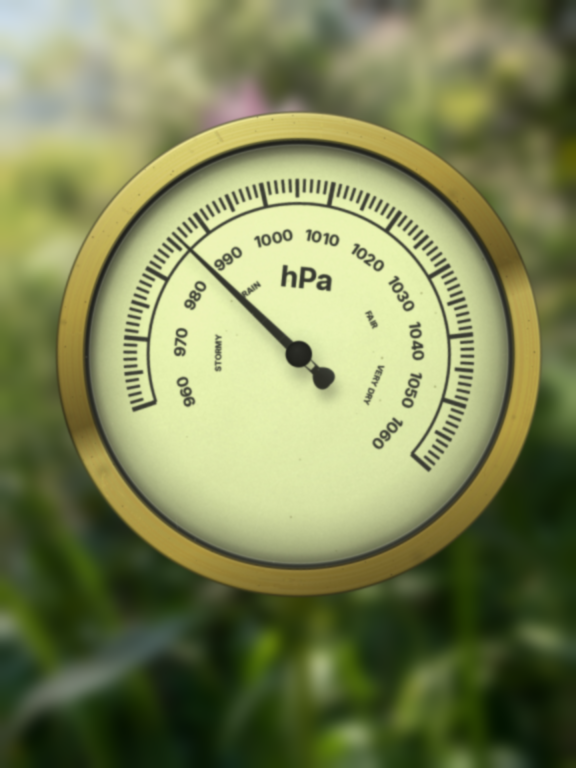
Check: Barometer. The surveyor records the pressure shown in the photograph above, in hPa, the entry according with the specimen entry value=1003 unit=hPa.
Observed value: value=986 unit=hPa
